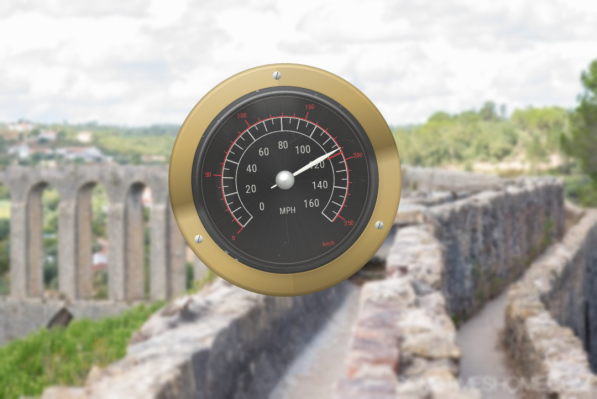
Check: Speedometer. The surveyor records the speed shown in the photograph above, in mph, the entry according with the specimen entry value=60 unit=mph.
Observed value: value=117.5 unit=mph
